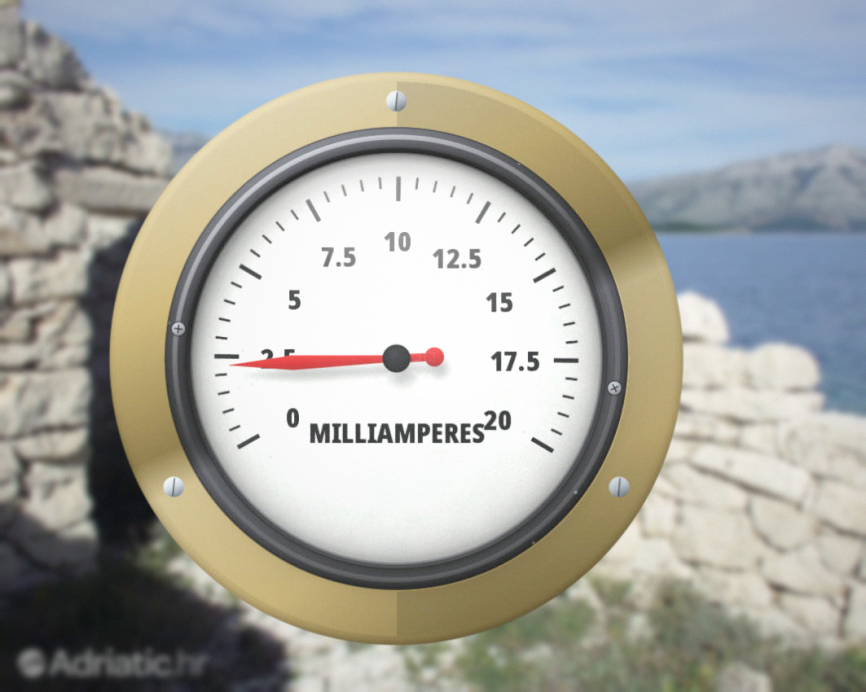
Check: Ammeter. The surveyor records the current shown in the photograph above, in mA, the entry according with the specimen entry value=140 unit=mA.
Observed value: value=2.25 unit=mA
